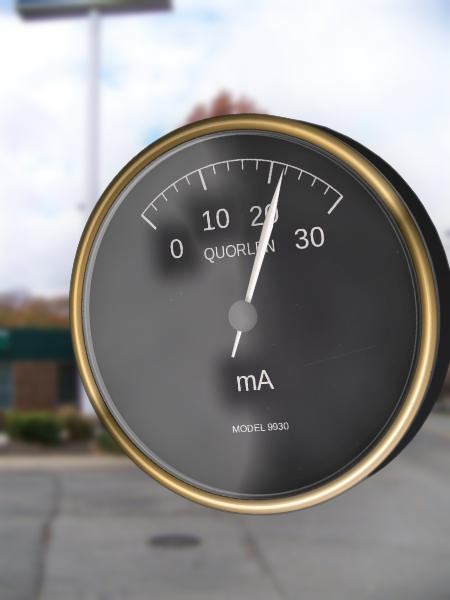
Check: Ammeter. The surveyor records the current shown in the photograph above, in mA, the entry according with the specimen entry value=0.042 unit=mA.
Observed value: value=22 unit=mA
